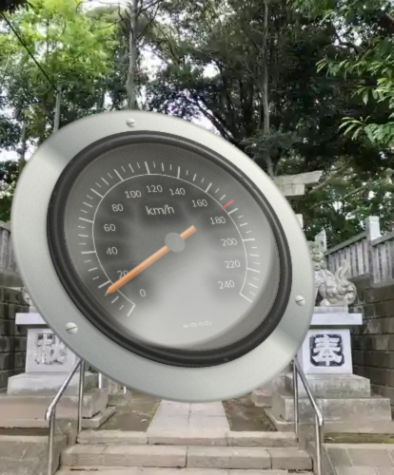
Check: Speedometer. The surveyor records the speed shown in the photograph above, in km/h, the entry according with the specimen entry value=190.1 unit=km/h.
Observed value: value=15 unit=km/h
